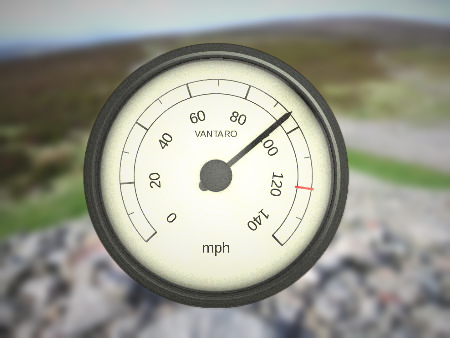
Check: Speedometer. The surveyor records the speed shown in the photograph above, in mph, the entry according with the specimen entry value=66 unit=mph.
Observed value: value=95 unit=mph
